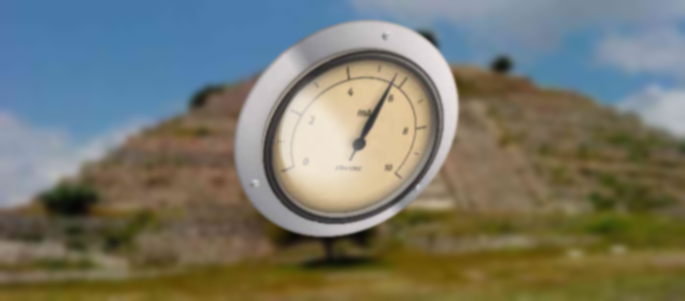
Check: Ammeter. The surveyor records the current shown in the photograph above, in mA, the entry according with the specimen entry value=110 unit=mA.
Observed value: value=5.5 unit=mA
